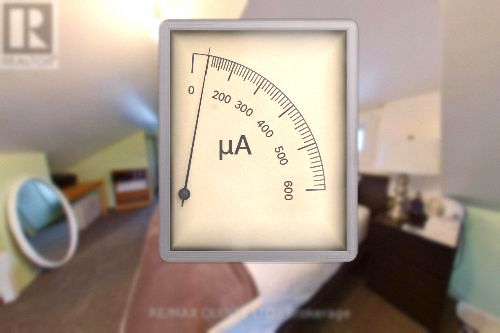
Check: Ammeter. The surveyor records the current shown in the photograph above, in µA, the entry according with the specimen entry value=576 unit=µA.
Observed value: value=100 unit=µA
